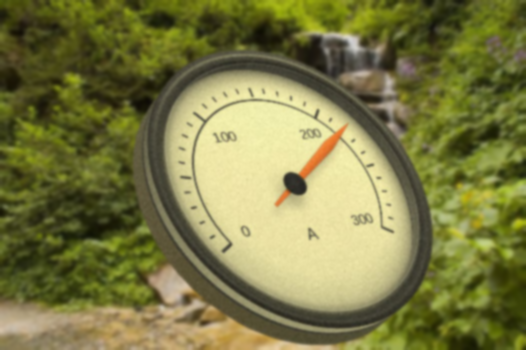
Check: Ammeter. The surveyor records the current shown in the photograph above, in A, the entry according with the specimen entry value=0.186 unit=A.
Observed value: value=220 unit=A
